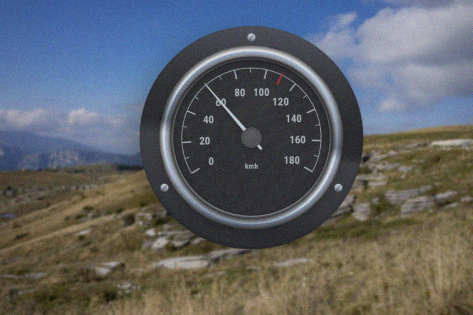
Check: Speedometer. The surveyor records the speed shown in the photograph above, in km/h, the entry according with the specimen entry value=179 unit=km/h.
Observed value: value=60 unit=km/h
